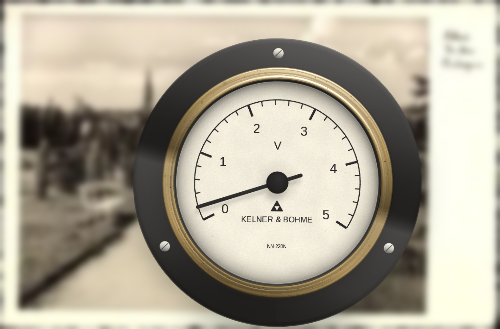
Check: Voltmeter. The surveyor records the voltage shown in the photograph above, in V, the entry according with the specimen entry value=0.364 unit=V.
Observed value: value=0.2 unit=V
